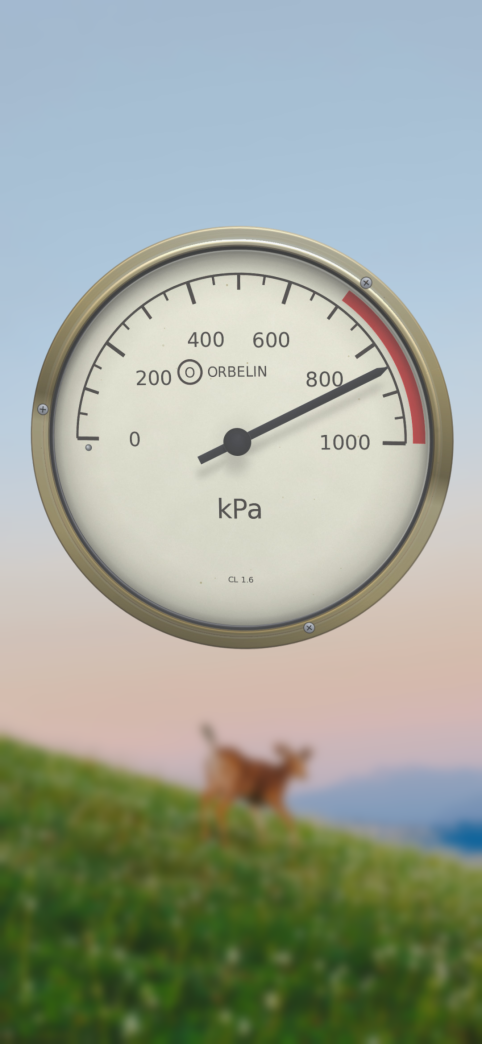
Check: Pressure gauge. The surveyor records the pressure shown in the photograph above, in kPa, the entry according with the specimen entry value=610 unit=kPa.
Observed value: value=850 unit=kPa
